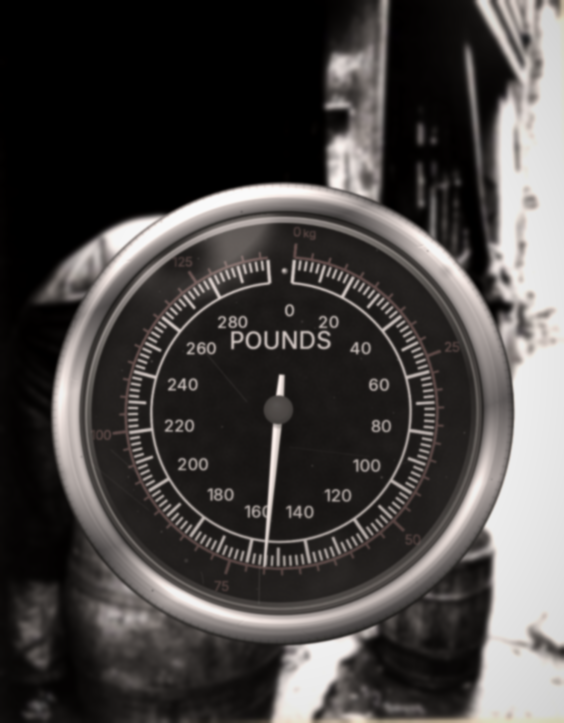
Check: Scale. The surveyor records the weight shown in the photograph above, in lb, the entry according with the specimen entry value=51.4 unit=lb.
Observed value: value=154 unit=lb
